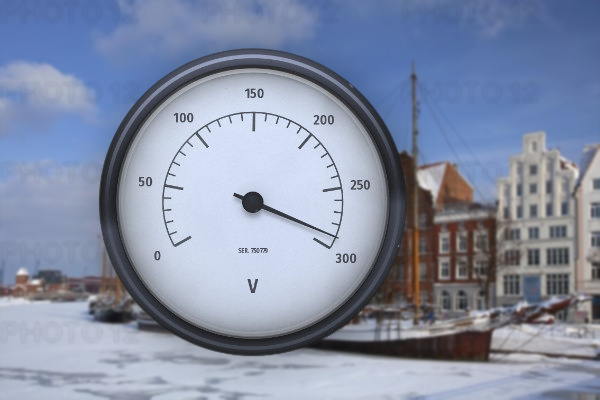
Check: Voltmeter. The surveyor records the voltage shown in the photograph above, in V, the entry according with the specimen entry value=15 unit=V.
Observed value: value=290 unit=V
